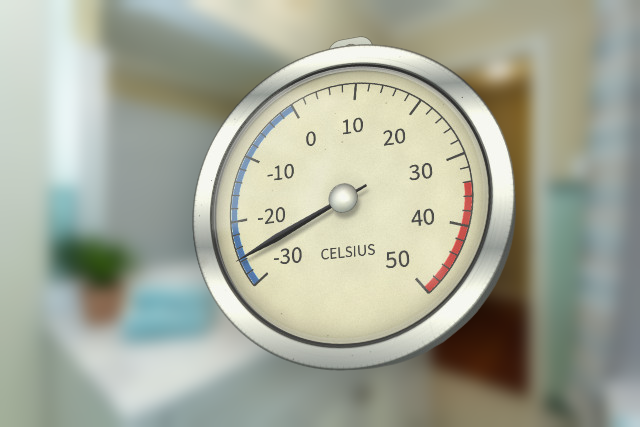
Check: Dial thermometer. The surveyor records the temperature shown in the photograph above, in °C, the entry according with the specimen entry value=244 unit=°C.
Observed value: value=-26 unit=°C
